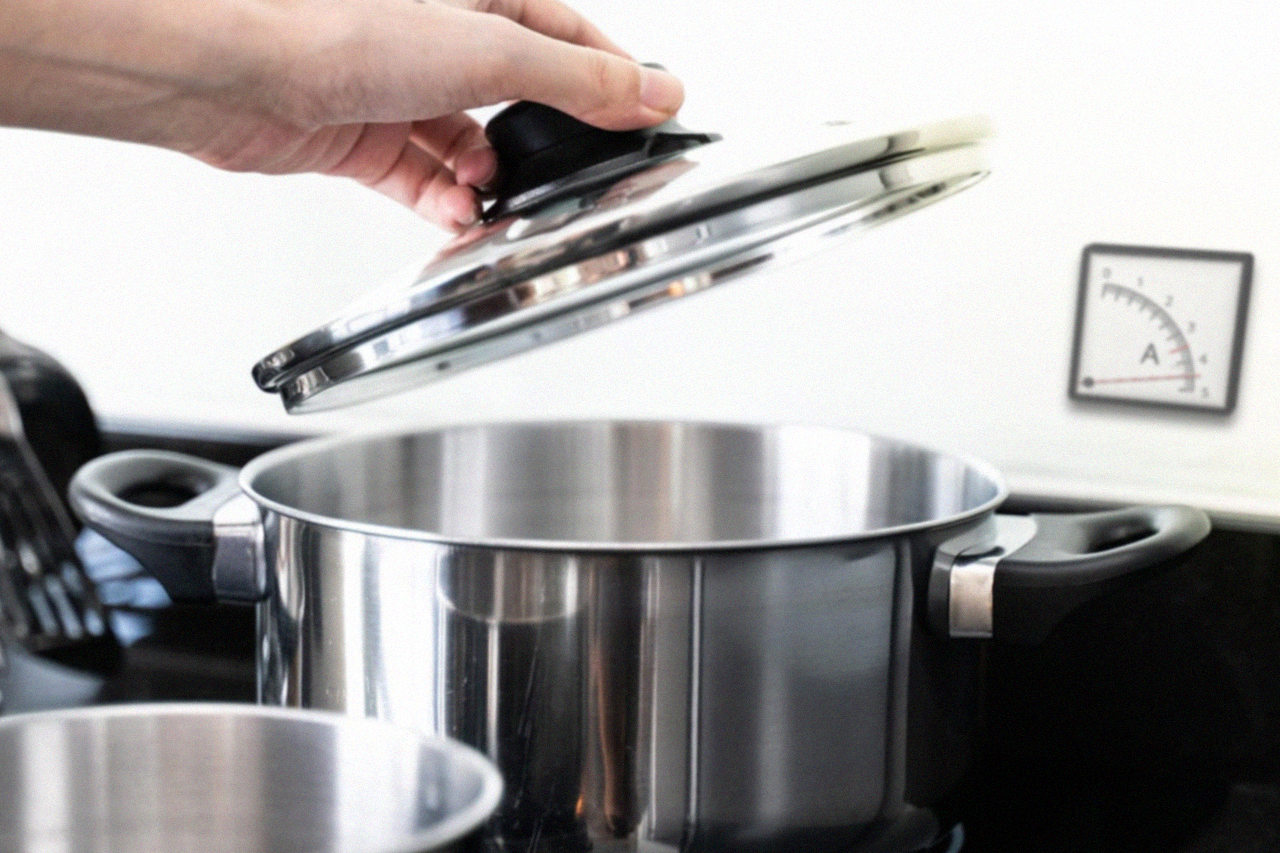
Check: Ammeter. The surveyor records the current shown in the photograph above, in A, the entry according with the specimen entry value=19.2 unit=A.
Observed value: value=4.5 unit=A
